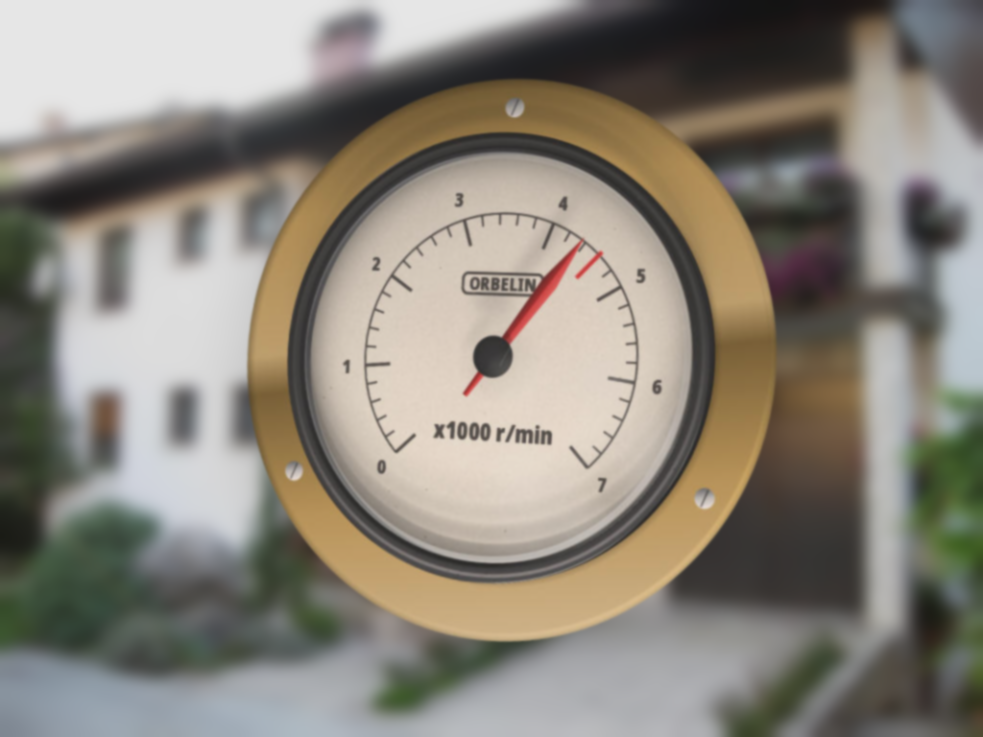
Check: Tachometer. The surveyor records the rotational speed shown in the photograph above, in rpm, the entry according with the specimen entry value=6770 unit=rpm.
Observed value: value=4400 unit=rpm
